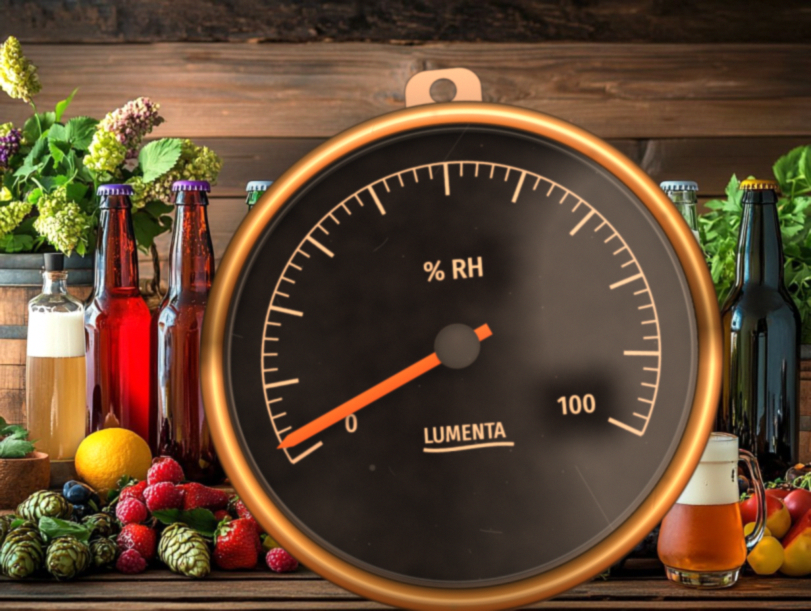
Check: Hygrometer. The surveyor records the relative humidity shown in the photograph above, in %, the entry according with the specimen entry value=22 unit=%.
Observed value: value=2 unit=%
